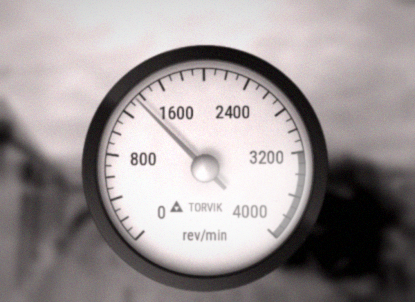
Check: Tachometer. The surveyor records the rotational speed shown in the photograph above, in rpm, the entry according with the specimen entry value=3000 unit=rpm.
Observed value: value=1350 unit=rpm
